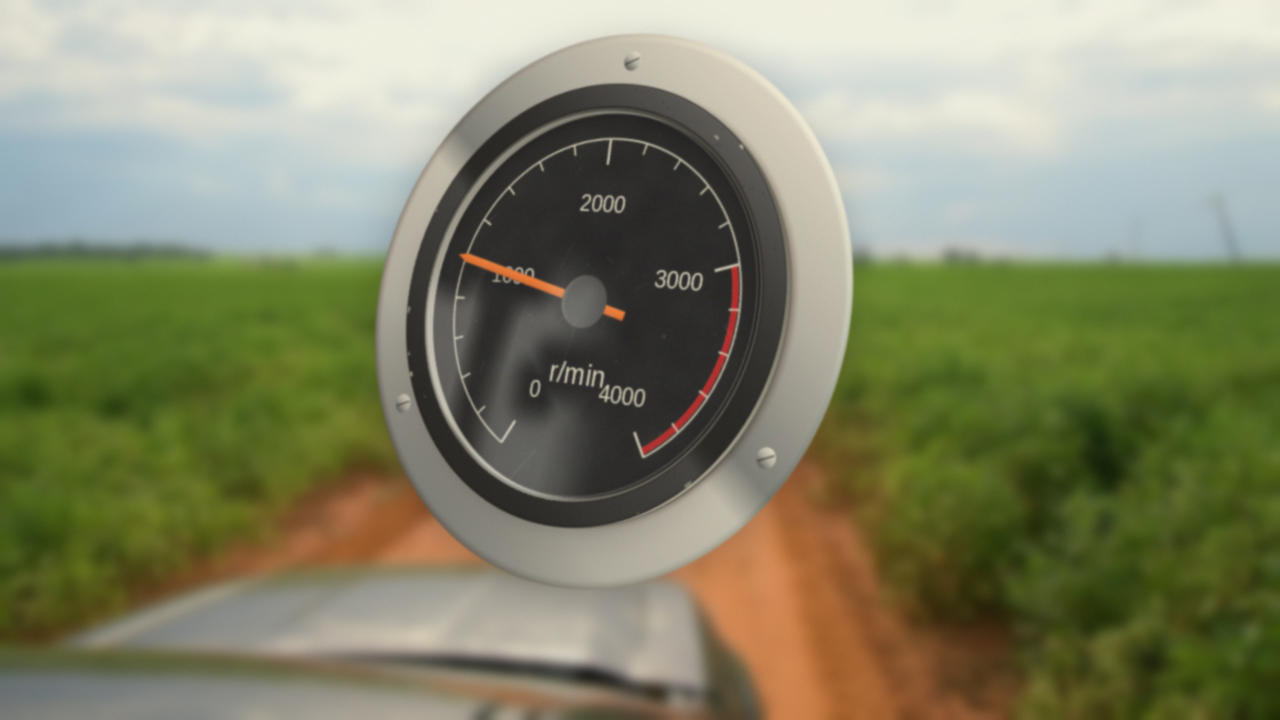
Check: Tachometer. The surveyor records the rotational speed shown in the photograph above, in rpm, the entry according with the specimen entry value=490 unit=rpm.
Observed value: value=1000 unit=rpm
